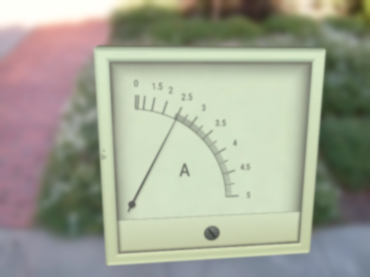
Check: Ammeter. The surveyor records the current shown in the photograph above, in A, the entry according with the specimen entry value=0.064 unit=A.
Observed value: value=2.5 unit=A
